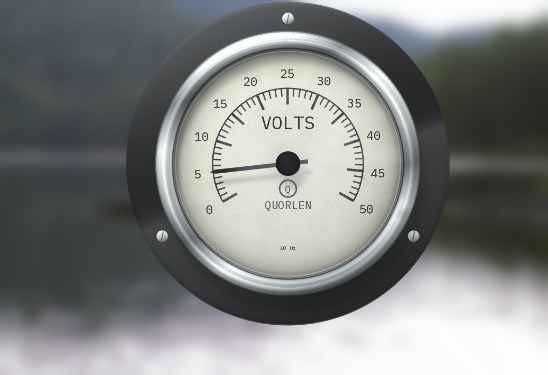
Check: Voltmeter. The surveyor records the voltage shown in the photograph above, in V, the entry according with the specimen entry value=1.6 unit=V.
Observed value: value=5 unit=V
